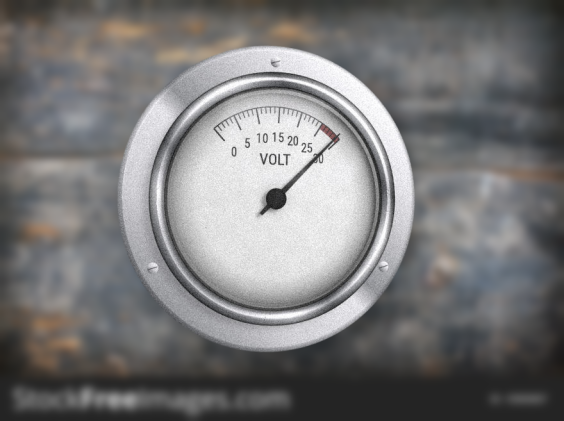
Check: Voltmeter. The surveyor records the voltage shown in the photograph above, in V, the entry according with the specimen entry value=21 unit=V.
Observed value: value=29 unit=V
